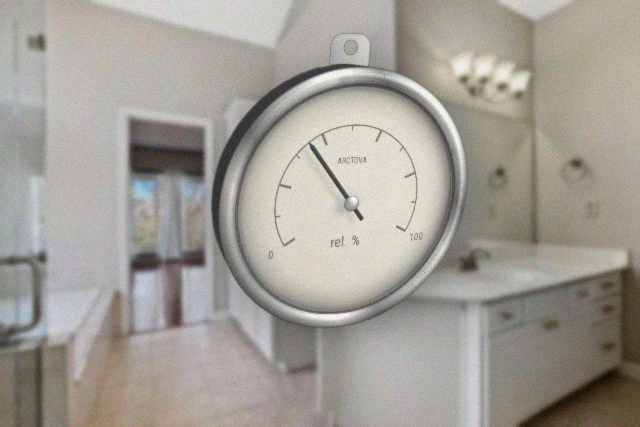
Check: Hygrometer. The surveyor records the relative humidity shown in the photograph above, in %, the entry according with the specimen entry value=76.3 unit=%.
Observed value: value=35 unit=%
